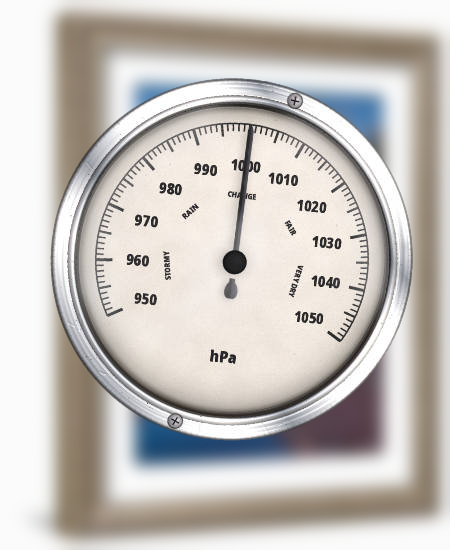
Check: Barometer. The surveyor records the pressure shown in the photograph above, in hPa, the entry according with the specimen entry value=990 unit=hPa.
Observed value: value=1000 unit=hPa
